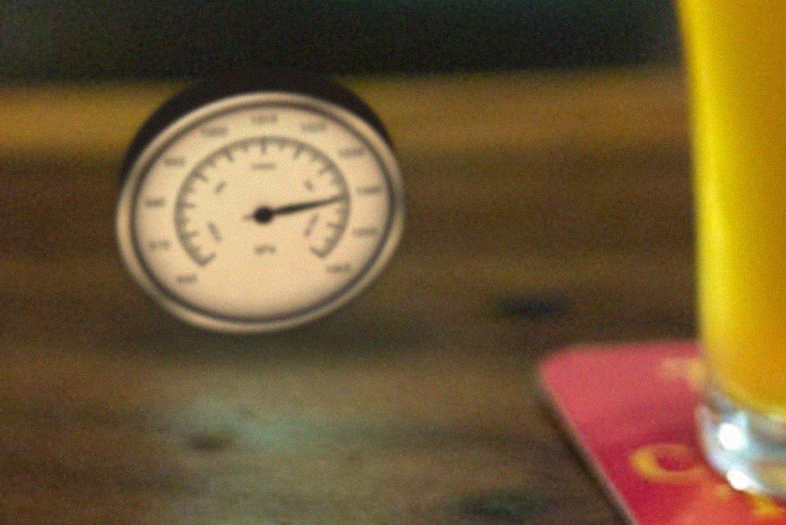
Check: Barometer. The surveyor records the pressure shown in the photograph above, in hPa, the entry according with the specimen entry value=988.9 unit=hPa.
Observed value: value=1040 unit=hPa
